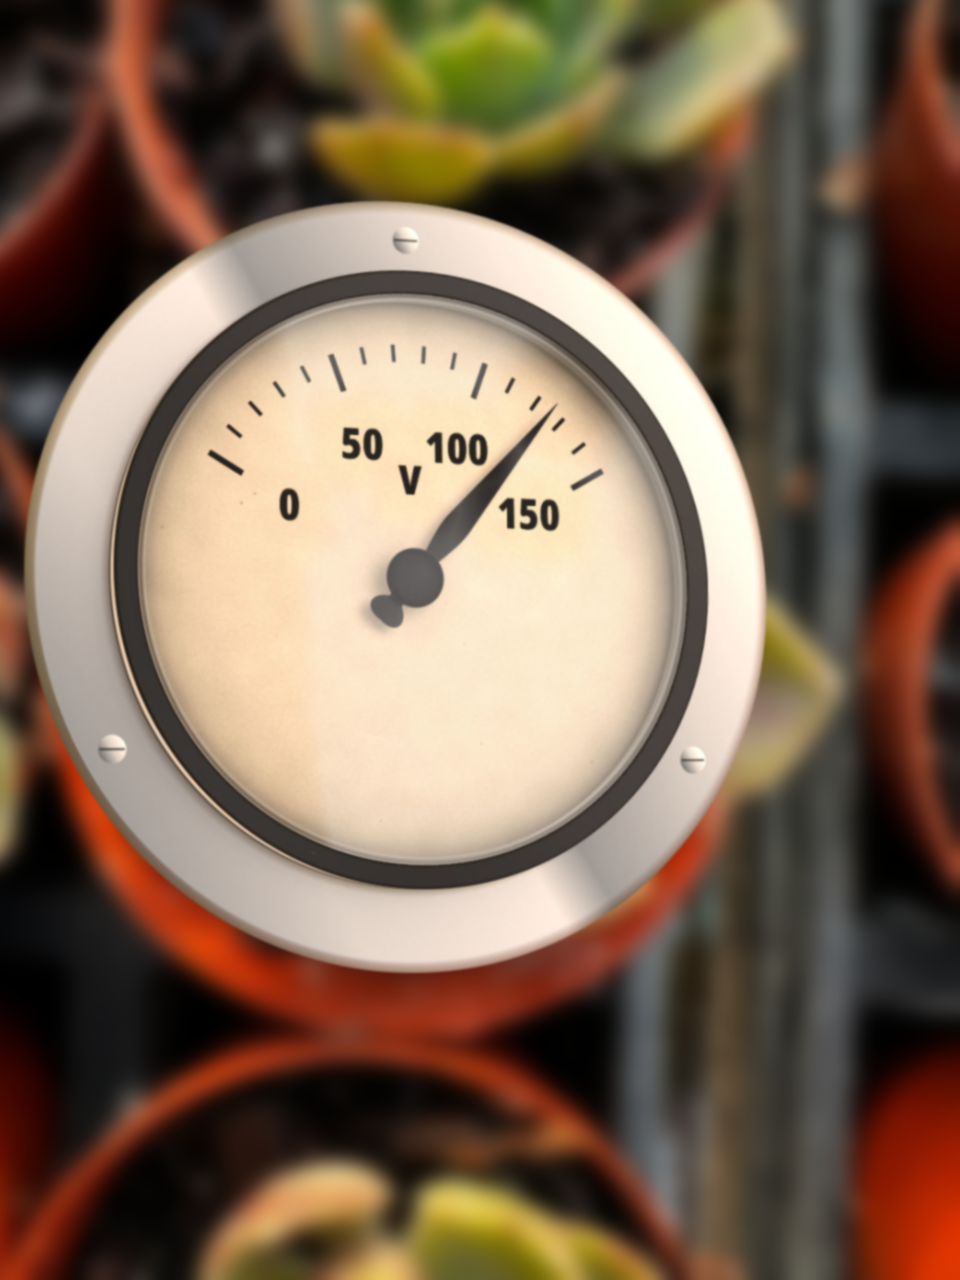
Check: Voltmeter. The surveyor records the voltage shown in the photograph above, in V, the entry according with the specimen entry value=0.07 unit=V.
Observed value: value=125 unit=V
